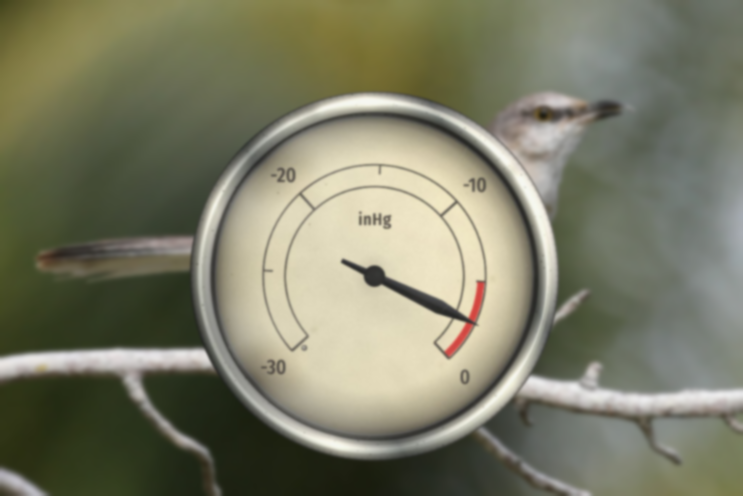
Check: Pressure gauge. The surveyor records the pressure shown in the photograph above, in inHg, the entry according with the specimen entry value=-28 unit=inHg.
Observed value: value=-2.5 unit=inHg
